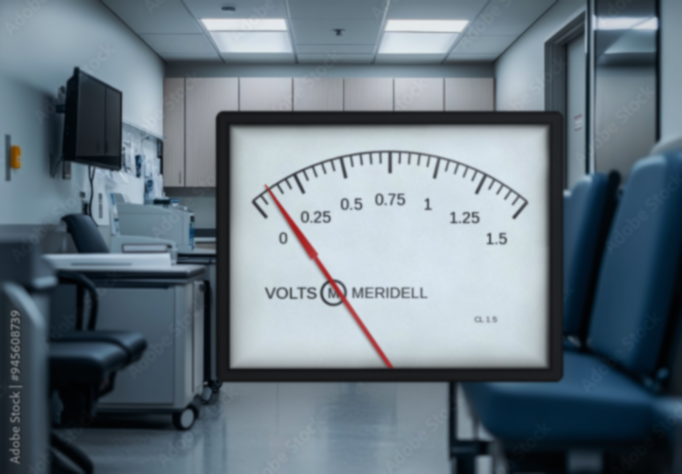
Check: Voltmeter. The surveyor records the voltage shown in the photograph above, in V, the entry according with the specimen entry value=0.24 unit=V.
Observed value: value=0.1 unit=V
